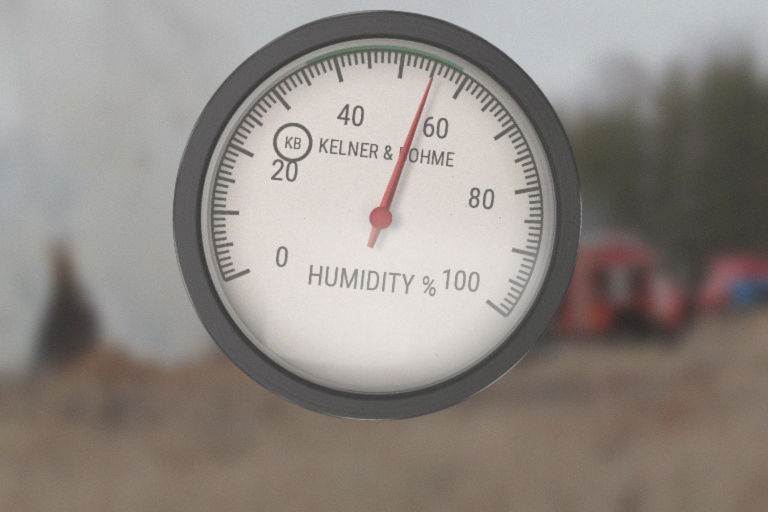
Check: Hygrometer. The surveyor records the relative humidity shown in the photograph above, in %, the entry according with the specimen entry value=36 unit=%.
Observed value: value=55 unit=%
